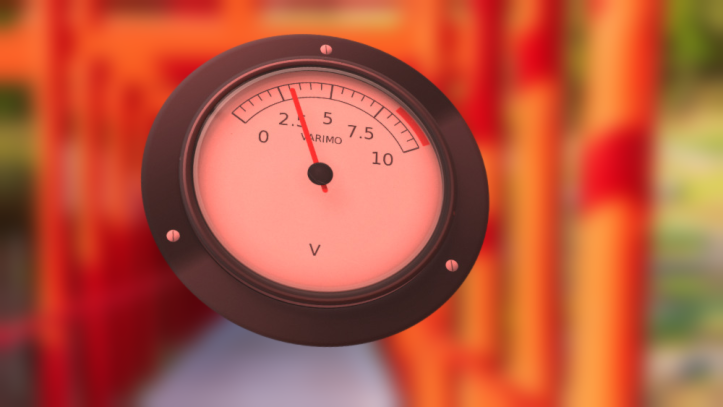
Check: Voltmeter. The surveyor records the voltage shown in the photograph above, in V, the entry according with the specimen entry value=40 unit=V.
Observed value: value=3 unit=V
